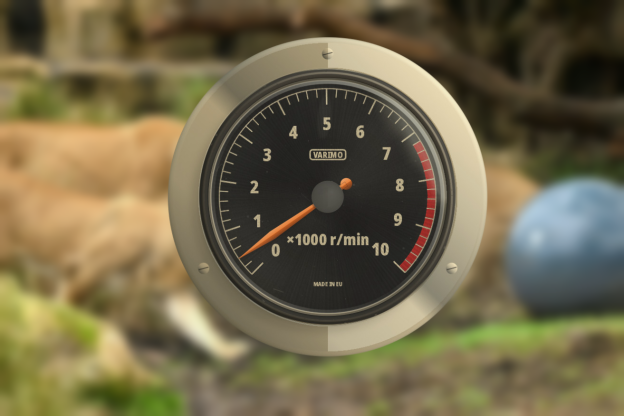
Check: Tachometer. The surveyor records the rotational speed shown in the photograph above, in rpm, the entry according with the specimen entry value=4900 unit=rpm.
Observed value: value=400 unit=rpm
